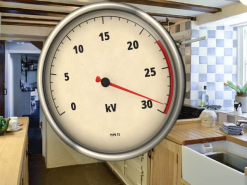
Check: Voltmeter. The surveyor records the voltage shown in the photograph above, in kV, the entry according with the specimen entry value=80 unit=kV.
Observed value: value=29 unit=kV
